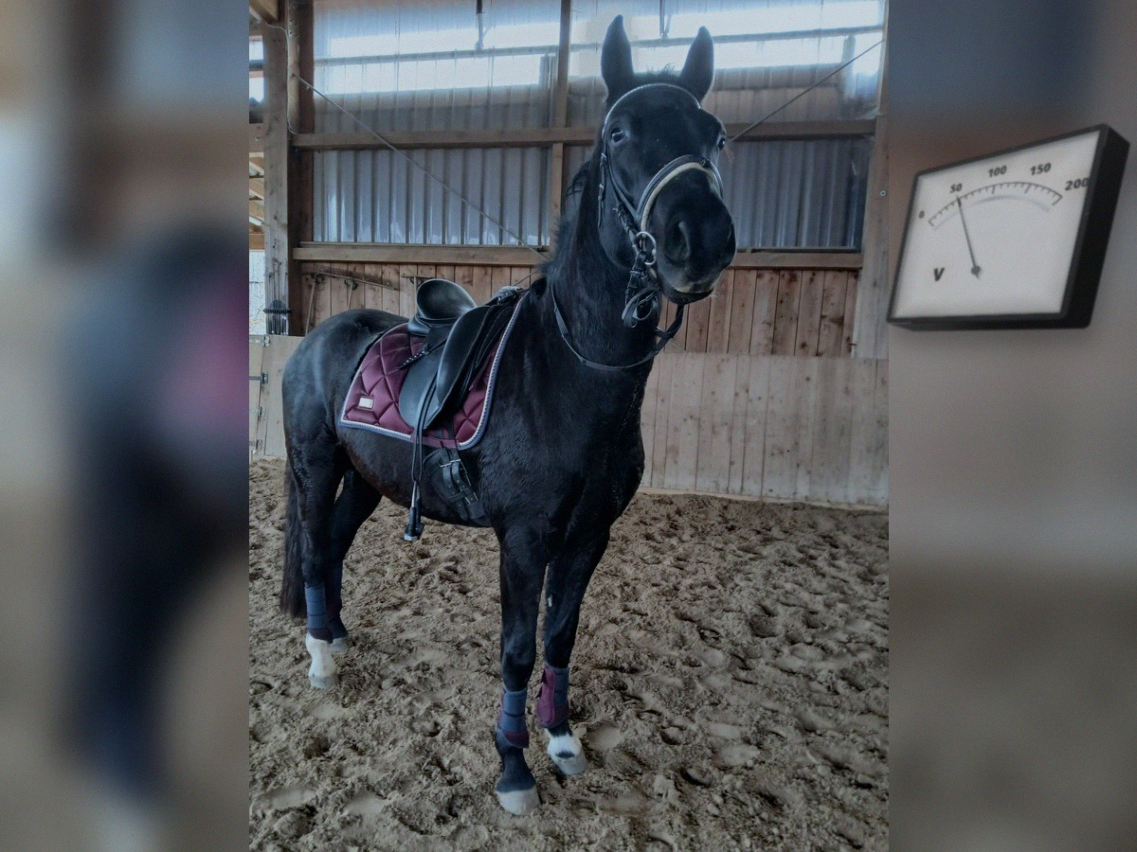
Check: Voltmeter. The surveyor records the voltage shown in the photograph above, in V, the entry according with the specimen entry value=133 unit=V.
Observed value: value=50 unit=V
